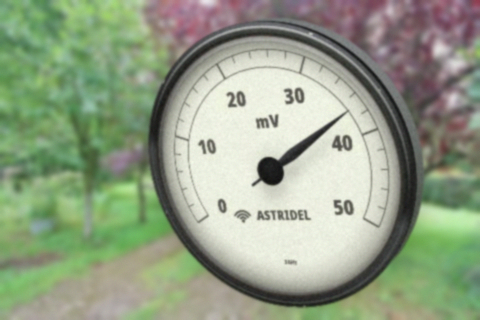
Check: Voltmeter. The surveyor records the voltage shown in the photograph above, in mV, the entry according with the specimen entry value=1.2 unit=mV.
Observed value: value=37 unit=mV
